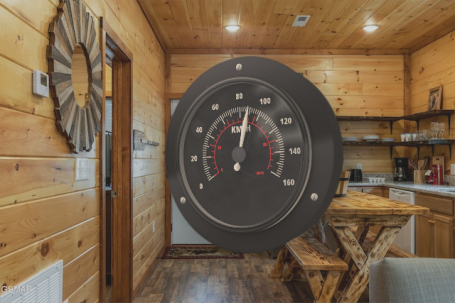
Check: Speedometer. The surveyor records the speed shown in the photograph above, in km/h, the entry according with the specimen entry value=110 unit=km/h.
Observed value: value=90 unit=km/h
